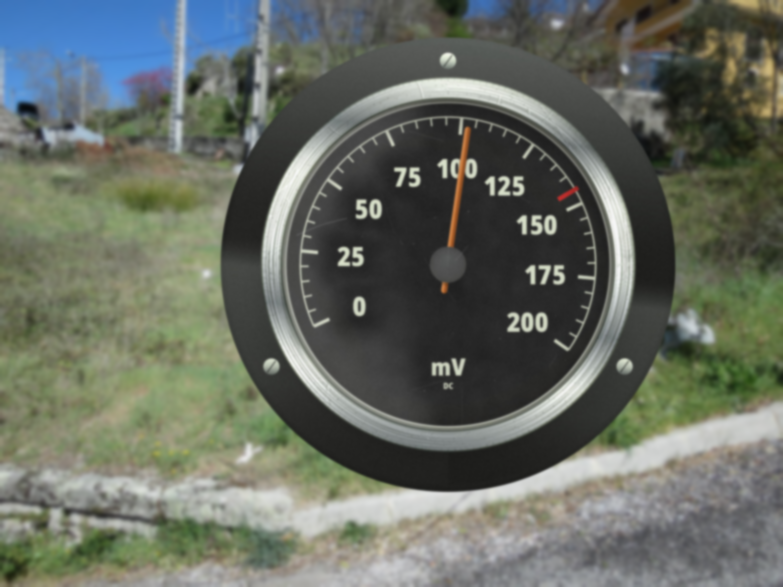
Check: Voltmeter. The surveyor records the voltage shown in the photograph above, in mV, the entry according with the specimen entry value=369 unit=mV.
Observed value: value=102.5 unit=mV
